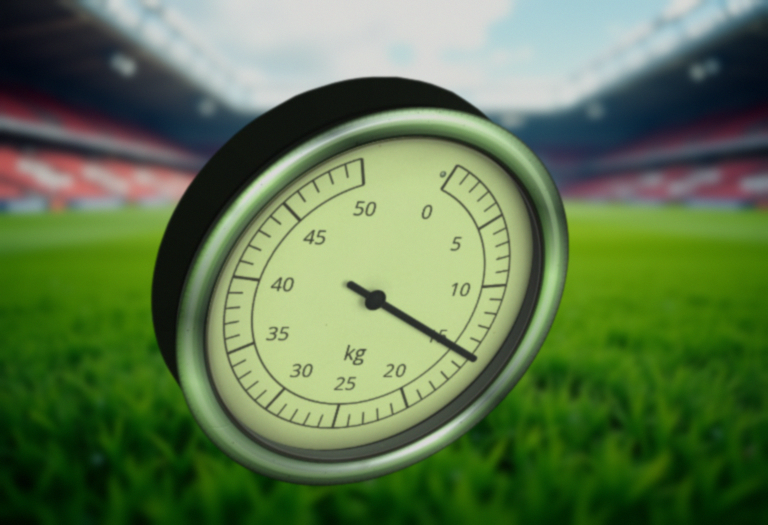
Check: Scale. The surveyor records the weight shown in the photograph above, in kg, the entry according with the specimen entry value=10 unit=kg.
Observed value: value=15 unit=kg
